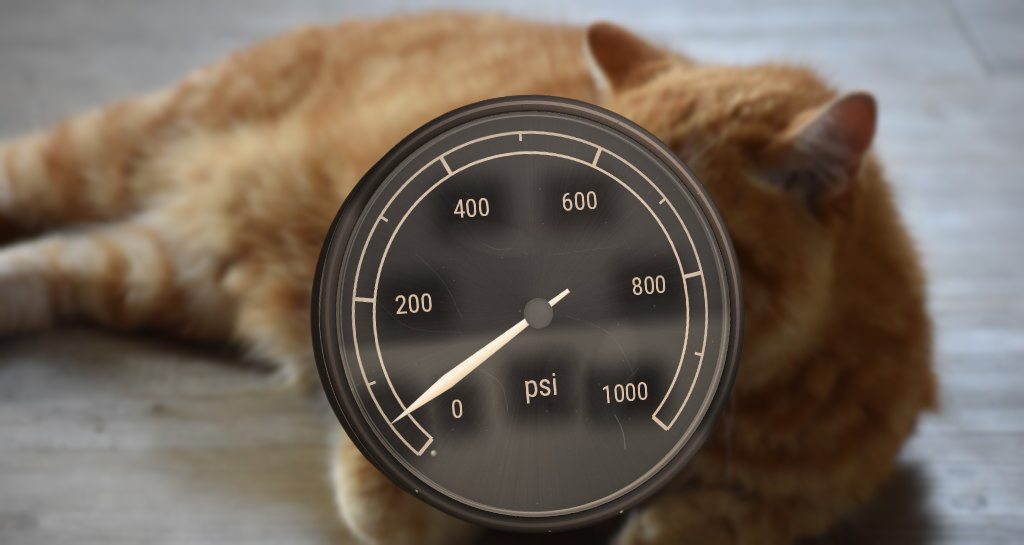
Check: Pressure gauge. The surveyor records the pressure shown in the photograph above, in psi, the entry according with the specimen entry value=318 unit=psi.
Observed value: value=50 unit=psi
